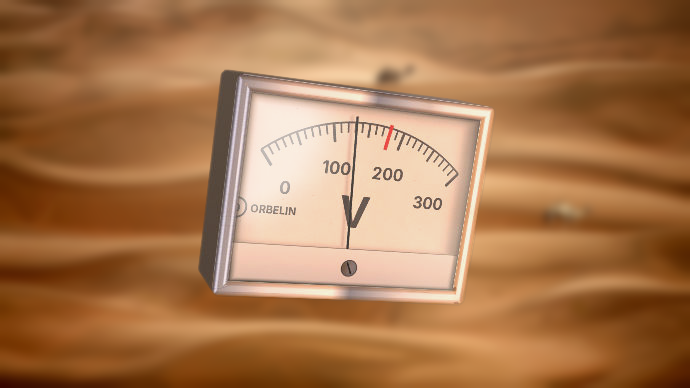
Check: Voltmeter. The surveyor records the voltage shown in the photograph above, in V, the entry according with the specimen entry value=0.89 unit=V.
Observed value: value=130 unit=V
